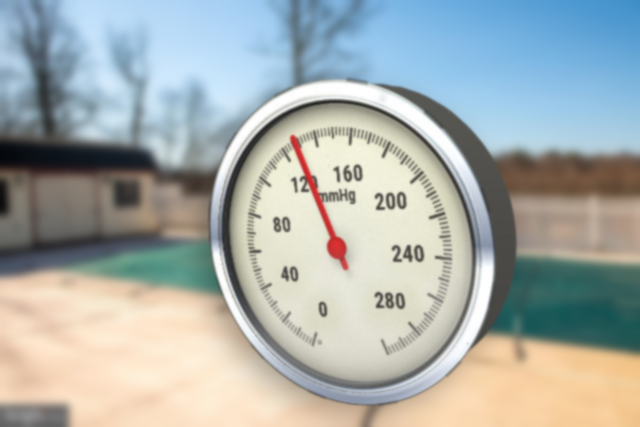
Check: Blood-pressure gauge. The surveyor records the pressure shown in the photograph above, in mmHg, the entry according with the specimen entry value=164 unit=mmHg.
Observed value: value=130 unit=mmHg
